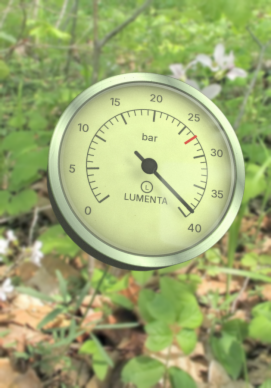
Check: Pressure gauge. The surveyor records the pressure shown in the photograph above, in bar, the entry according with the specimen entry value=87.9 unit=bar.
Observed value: value=39 unit=bar
